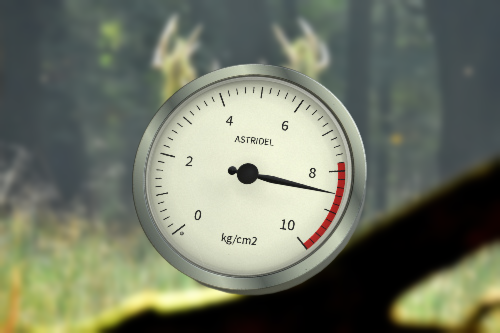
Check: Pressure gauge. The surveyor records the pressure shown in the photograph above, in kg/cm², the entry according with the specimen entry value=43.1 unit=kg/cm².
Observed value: value=8.6 unit=kg/cm²
